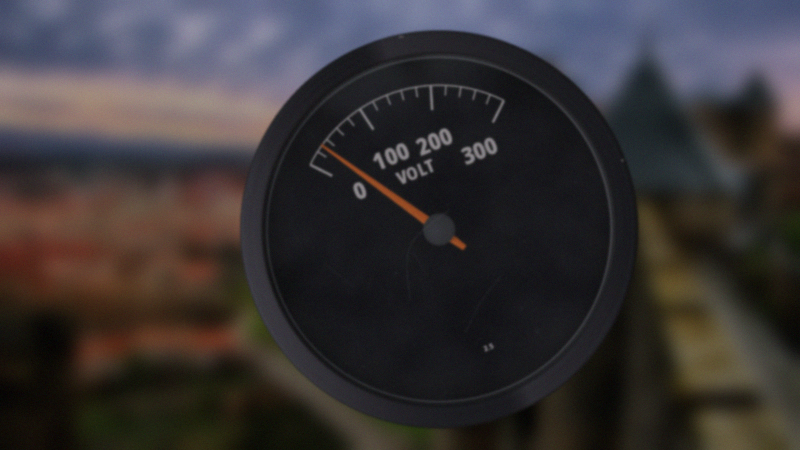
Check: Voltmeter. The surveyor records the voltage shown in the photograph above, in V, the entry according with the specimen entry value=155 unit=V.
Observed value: value=30 unit=V
